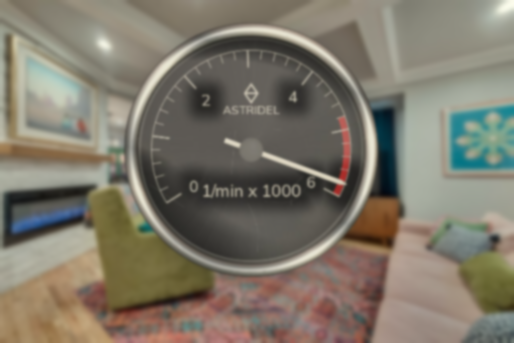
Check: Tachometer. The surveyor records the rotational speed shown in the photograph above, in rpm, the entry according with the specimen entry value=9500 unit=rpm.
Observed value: value=5800 unit=rpm
